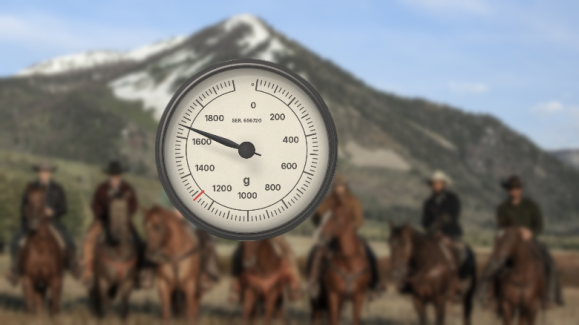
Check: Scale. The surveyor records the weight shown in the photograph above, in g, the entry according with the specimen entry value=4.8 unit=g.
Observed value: value=1660 unit=g
